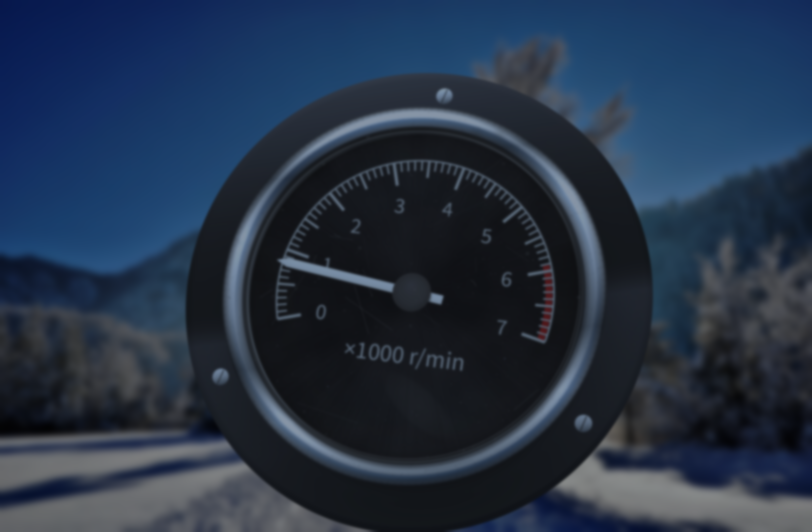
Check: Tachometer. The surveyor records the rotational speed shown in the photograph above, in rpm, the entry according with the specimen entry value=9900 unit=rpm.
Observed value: value=800 unit=rpm
